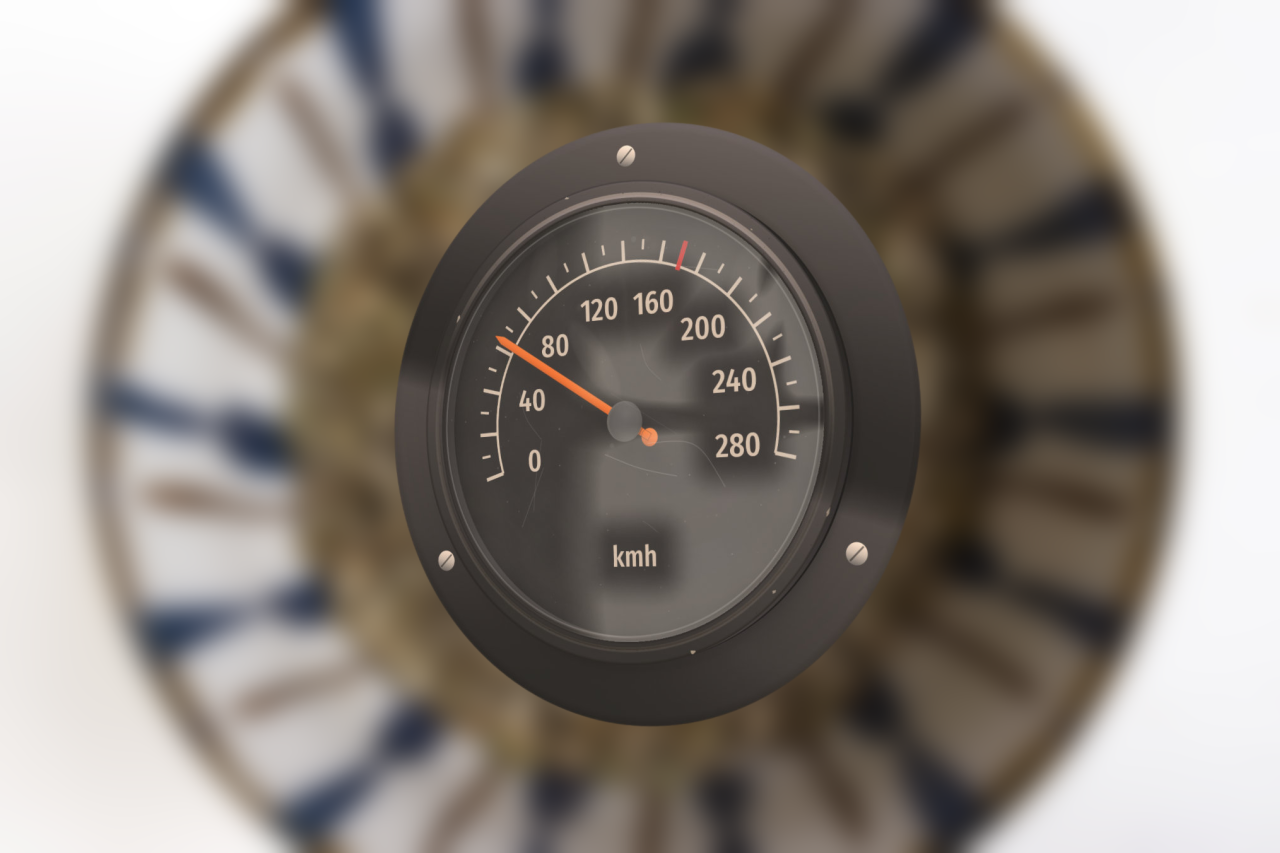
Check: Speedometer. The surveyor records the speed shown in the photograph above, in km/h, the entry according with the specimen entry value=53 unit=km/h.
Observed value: value=65 unit=km/h
